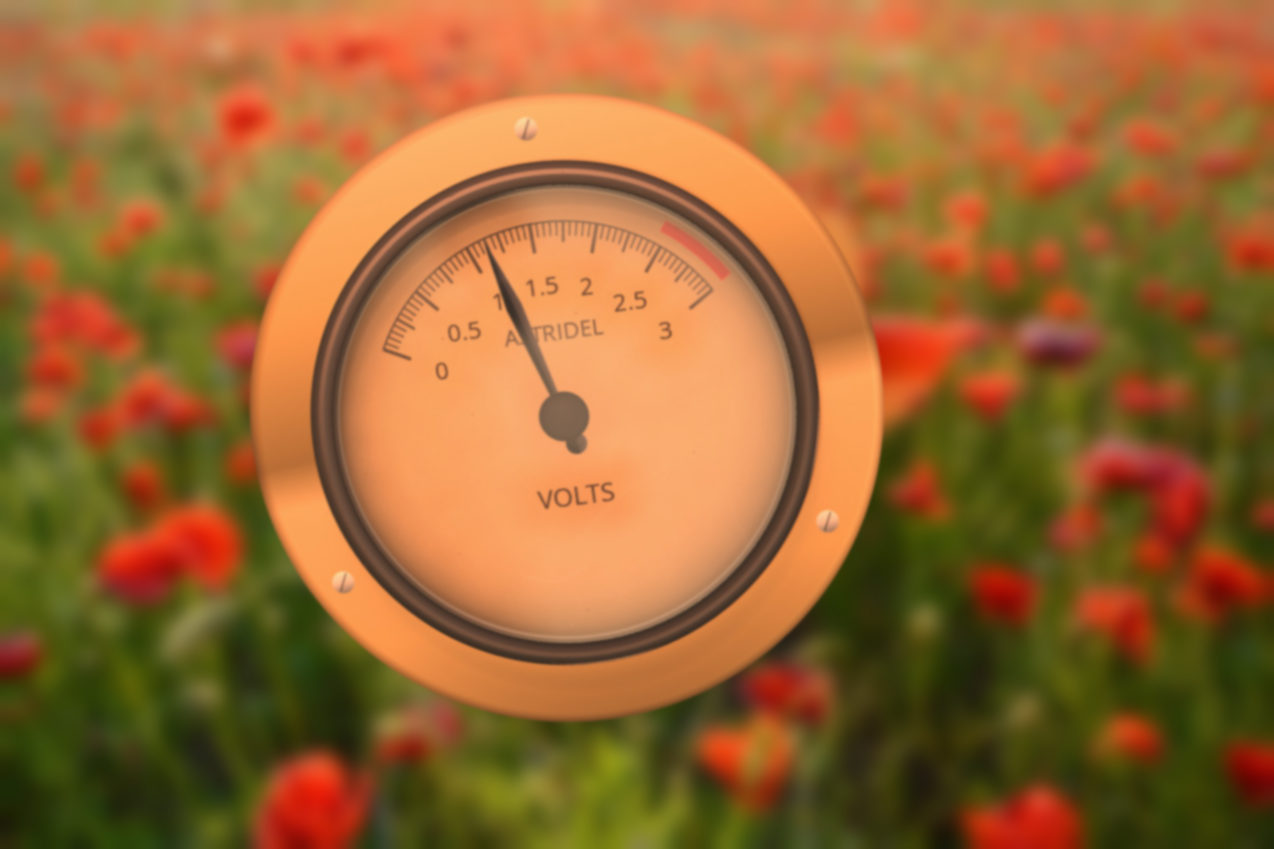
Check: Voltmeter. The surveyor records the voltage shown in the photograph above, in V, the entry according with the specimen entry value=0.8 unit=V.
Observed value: value=1.15 unit=V
